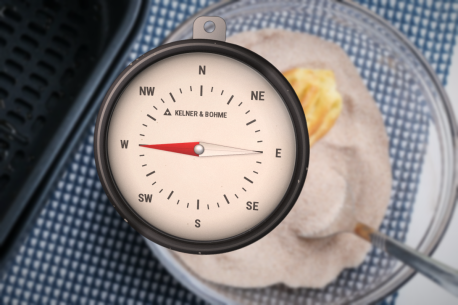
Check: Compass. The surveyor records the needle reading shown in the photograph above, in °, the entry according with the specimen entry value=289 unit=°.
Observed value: value=270 unit=°
